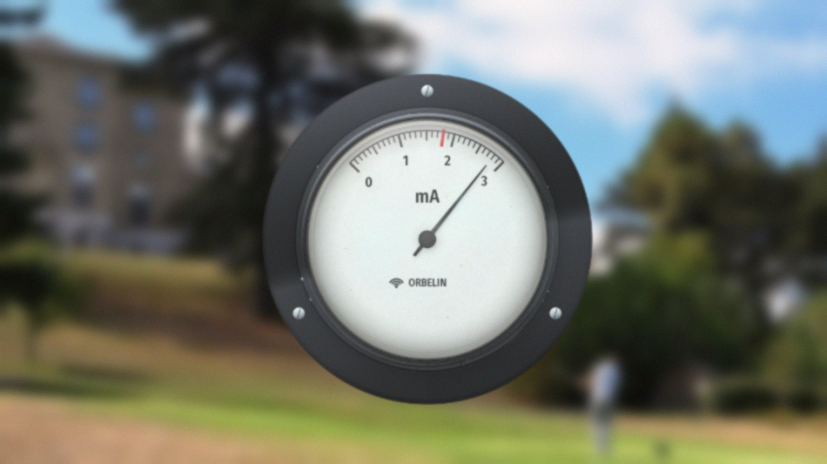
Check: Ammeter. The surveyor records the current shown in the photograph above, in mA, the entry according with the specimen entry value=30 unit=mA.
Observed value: value=2.8 unit=mA
